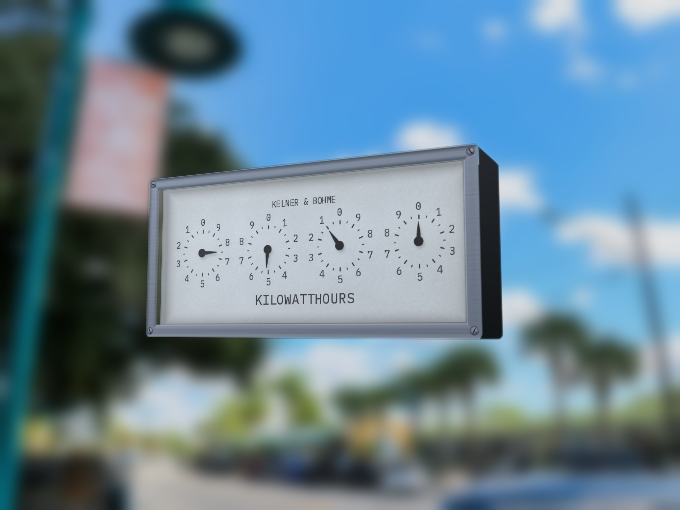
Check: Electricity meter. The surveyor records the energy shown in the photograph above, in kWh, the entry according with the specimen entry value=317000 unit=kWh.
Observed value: value=7510 unit=kWh
